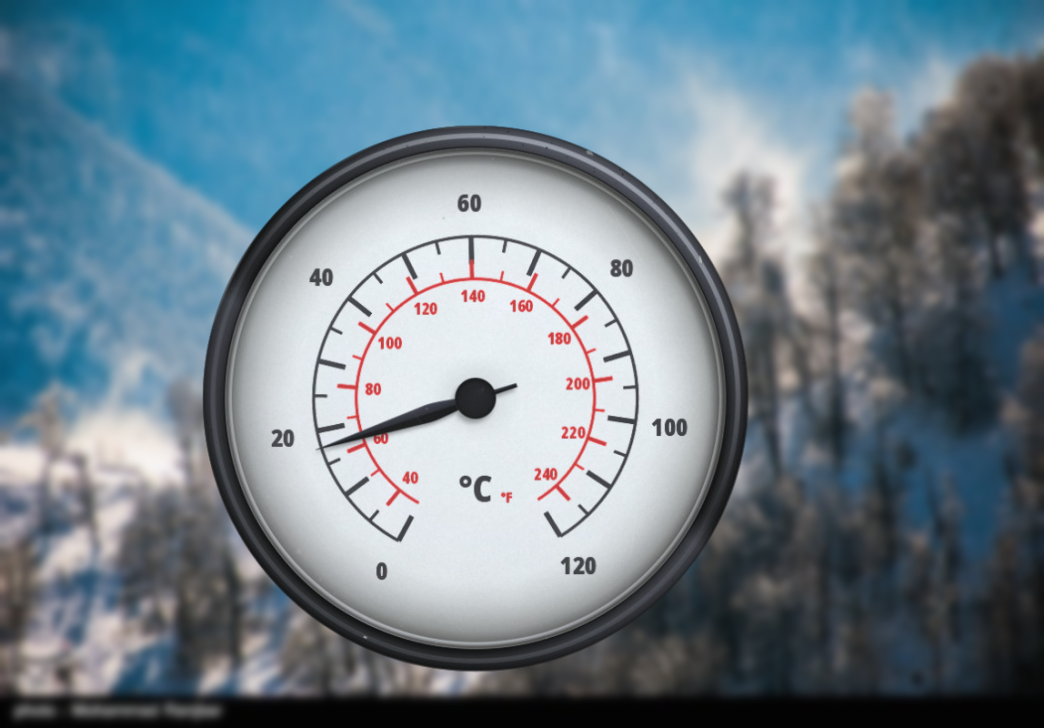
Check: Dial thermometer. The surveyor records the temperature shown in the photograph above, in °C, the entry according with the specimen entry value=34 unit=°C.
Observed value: value=17.5 unit=°C
